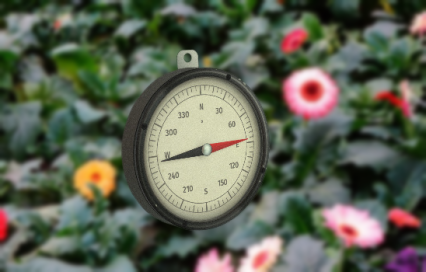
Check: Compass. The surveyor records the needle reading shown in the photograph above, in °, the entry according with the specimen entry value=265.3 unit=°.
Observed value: value=85 unit=°
